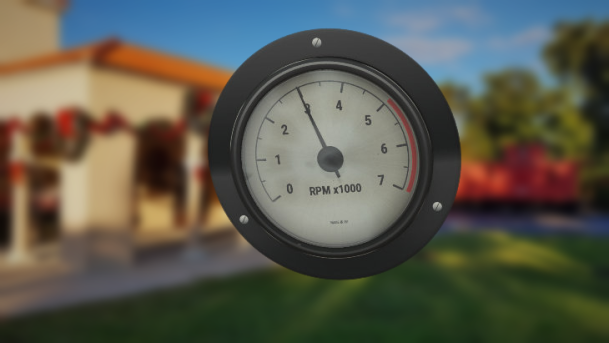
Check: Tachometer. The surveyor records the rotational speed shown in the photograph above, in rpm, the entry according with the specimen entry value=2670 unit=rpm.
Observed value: value=3000 unit=rpm
